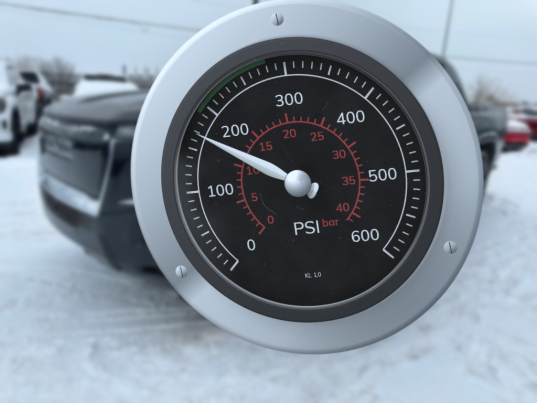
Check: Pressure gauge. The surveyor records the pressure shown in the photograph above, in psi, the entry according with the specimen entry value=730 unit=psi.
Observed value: value=170 unit=psi
